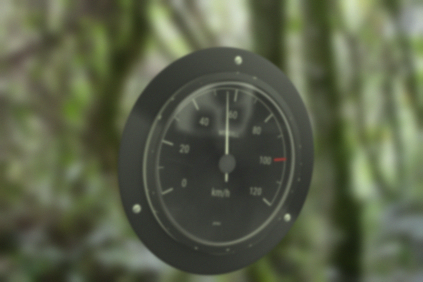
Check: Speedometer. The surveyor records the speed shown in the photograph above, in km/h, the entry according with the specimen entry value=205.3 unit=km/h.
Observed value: value=55 unit=km/h
